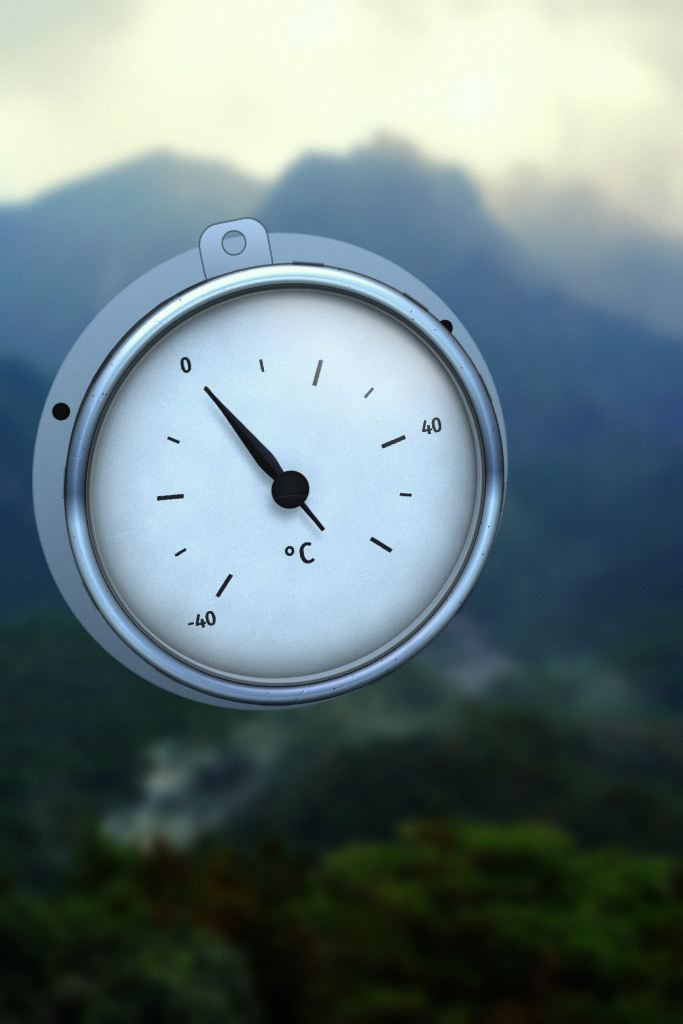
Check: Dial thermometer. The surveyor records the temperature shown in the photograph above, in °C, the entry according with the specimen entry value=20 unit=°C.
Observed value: value=0 unit=°C
